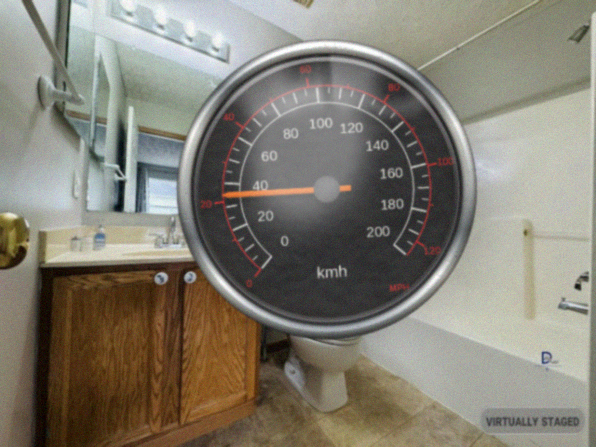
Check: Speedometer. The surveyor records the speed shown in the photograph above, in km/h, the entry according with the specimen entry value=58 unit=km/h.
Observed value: value=35 unit=km/h
